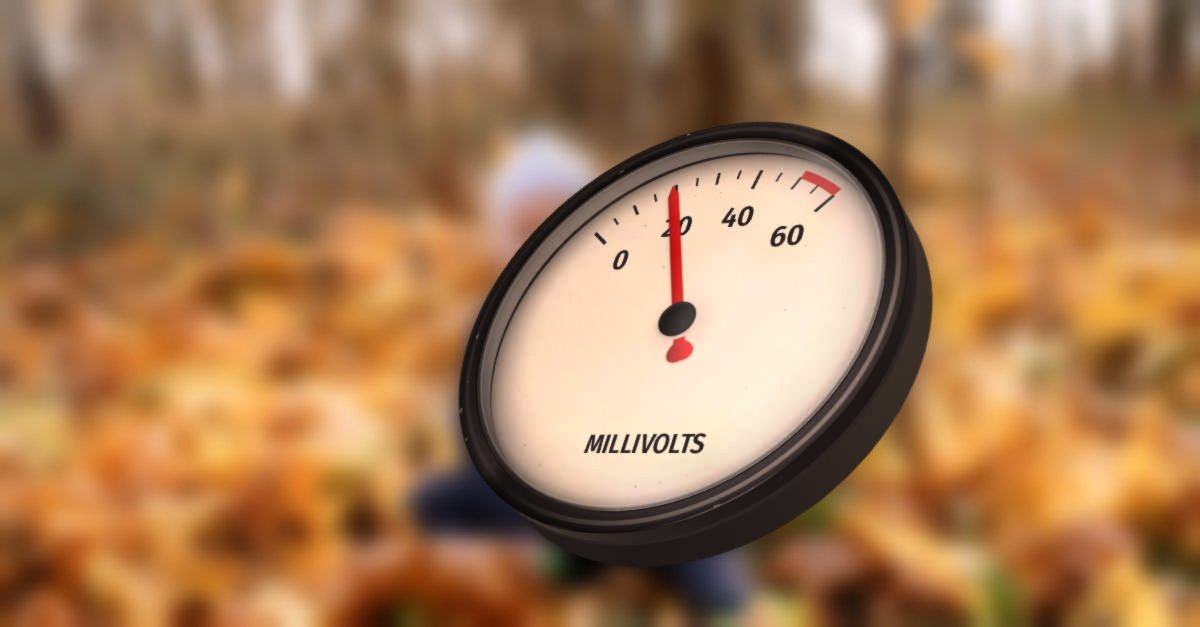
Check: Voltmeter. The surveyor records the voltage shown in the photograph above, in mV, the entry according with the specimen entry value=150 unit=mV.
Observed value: value=20 unit=mV
